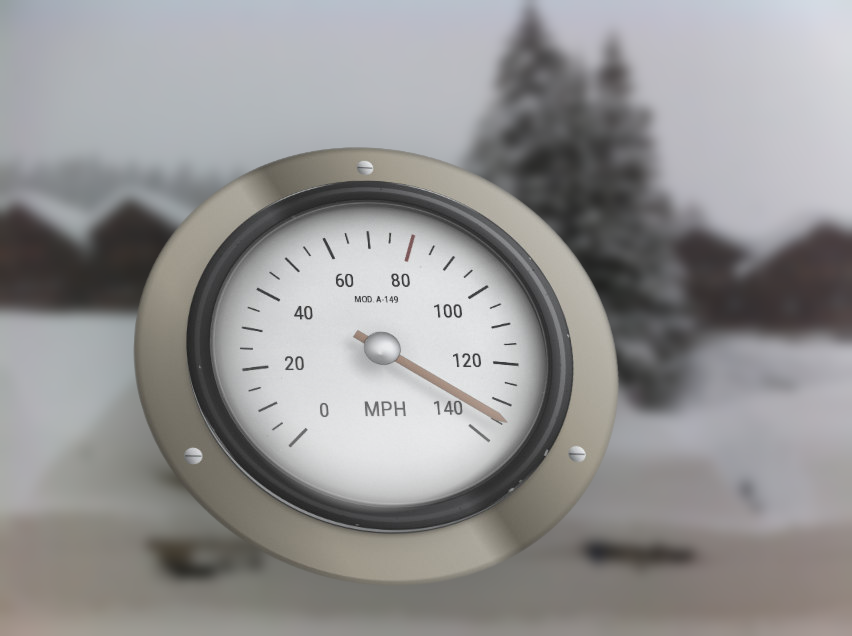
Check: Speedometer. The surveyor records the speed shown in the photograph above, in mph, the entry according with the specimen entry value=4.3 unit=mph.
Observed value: value=135 unit=mph
